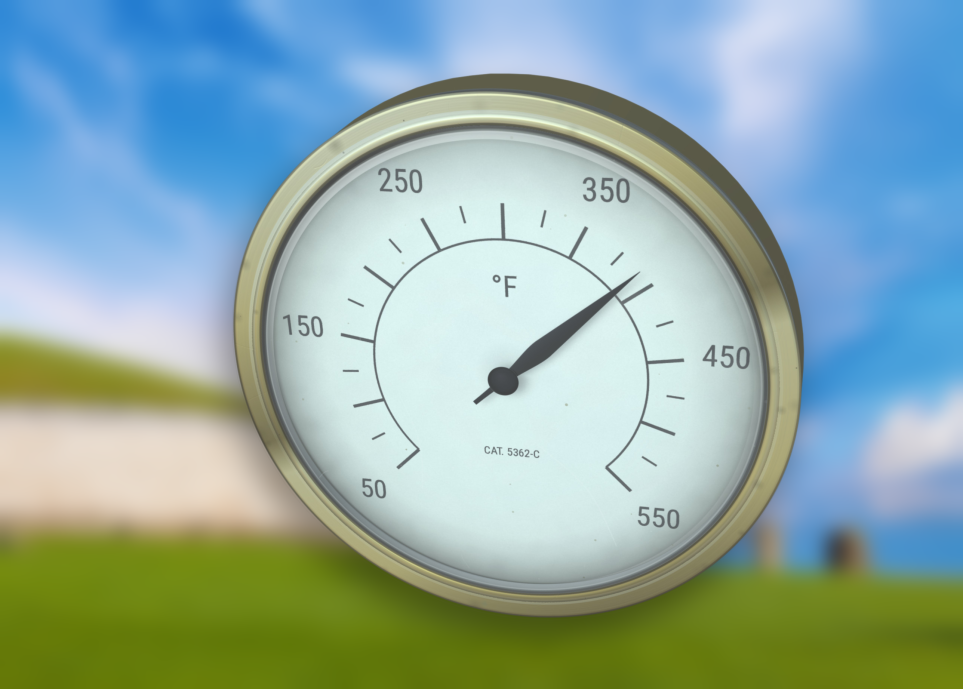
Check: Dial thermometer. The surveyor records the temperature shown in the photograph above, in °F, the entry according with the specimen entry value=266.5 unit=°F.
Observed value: value=387.5 unit=°F
